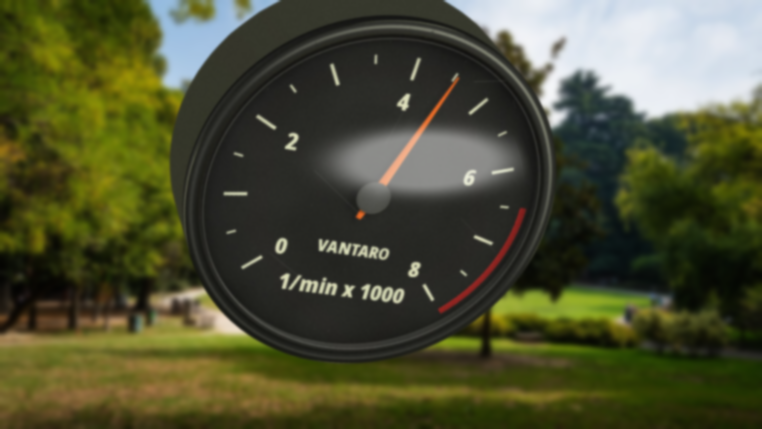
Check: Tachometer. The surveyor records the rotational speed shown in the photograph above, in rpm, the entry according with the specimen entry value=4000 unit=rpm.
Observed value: value=4500 unit=rpm
